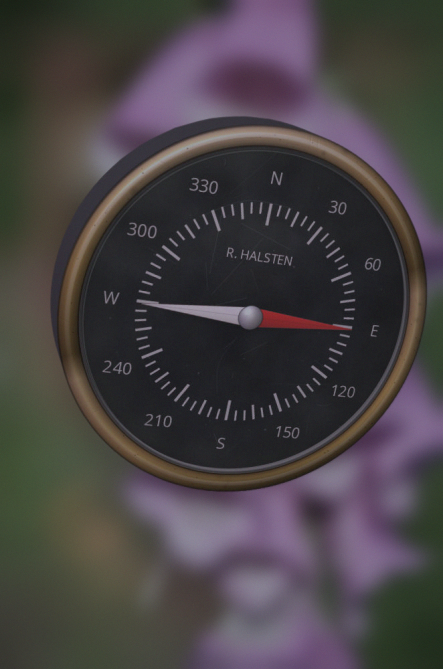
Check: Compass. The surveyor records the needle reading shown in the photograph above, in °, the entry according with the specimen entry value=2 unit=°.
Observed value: value=90 unit=°
